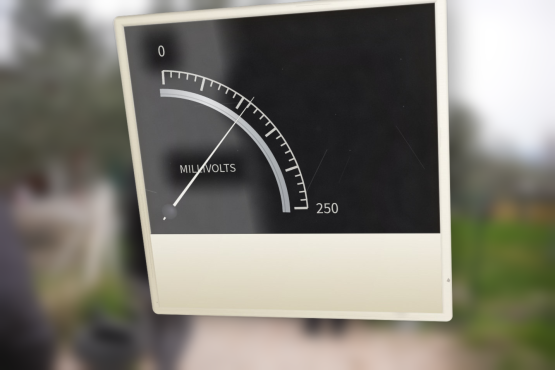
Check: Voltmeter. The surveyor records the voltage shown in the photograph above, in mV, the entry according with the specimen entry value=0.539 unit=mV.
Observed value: value=110 unit=mV
